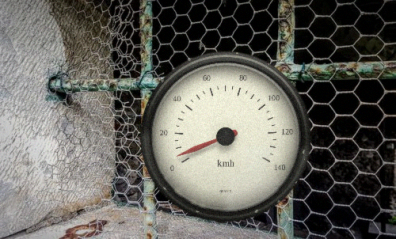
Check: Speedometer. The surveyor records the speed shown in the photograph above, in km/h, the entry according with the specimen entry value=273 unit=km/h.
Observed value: value=5 unit=km/h
